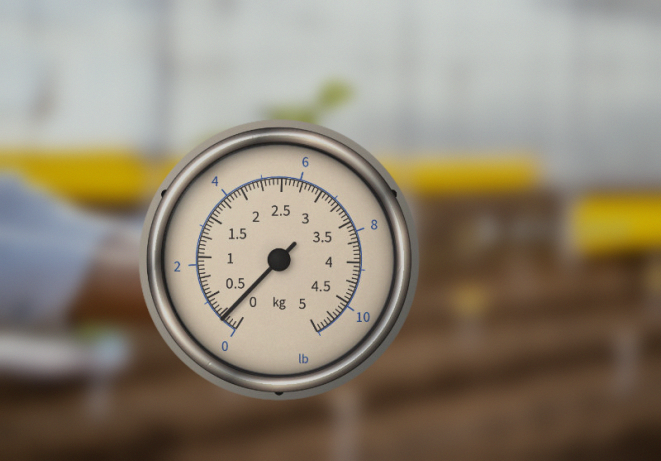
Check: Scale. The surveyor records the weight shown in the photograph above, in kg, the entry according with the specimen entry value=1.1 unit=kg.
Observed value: value=0.2 unit=kg
